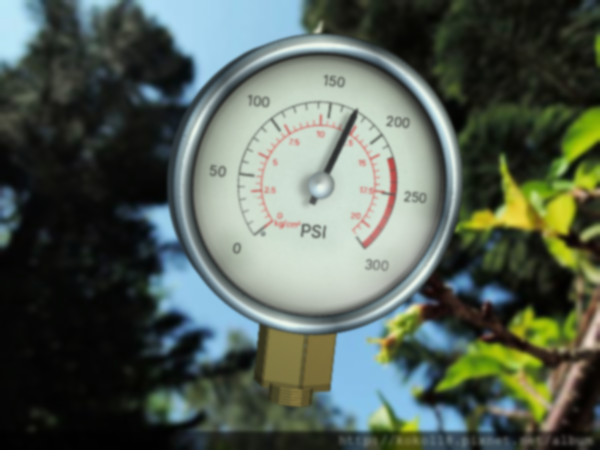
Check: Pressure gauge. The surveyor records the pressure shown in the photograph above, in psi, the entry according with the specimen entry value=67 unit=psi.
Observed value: value=170 unit=psi
